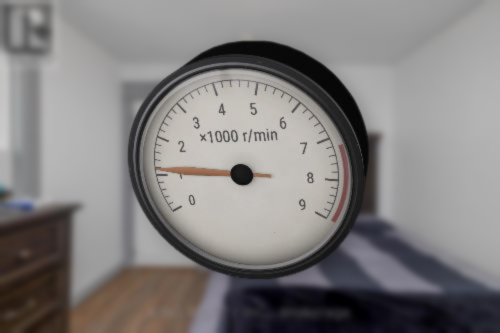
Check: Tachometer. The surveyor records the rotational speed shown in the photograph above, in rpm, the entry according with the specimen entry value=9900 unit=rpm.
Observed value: value=1200 unit=rpm
